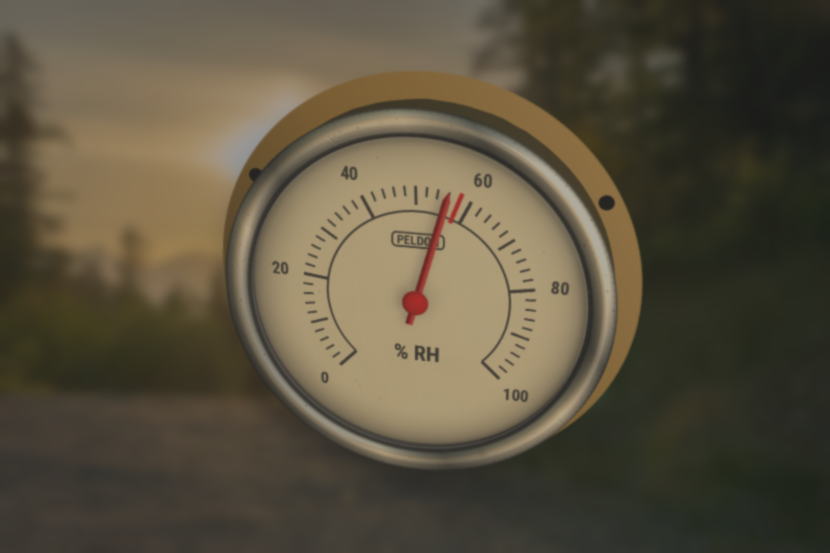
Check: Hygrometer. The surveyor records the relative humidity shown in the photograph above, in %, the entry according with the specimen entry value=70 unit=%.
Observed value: value=56 unit=%
